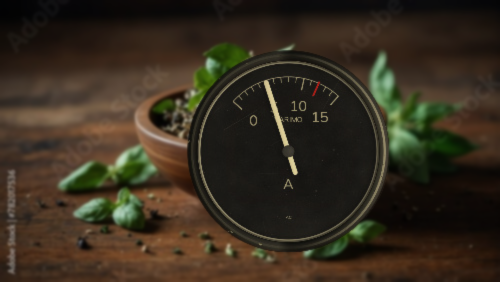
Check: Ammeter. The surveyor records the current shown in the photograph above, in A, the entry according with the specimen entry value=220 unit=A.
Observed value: value=5 unit=A
